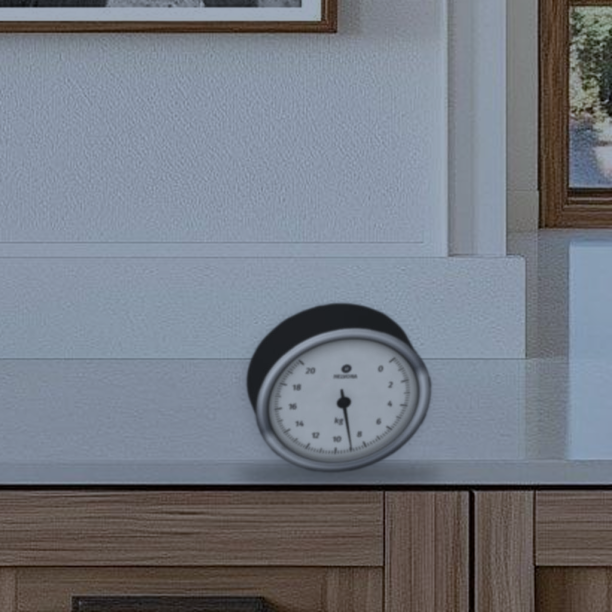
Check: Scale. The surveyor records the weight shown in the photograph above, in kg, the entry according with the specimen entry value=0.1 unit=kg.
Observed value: value=9 unit=kg
